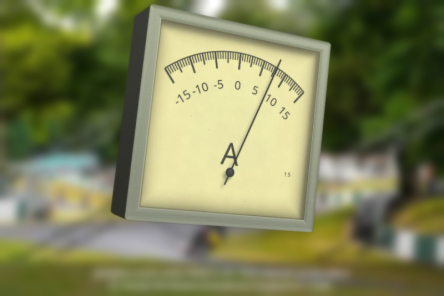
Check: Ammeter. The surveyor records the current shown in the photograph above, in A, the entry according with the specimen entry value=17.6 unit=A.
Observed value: value=7.5 unit=A
